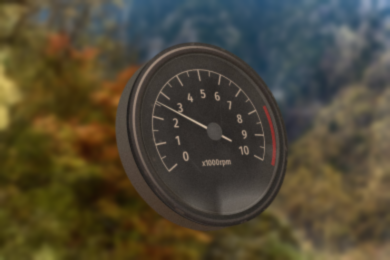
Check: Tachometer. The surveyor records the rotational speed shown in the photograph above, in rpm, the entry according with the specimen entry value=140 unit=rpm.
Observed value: value=2500 unit=rpm
